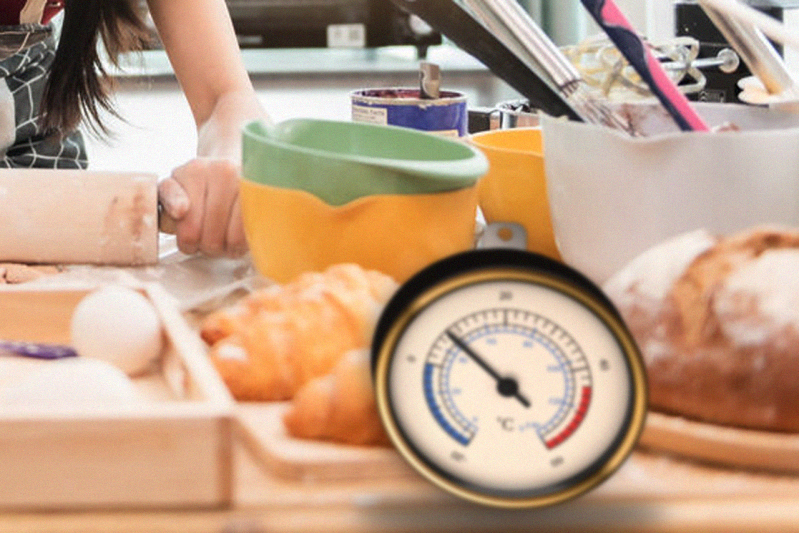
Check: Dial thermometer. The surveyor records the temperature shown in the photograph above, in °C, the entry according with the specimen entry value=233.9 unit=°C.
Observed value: value=8 unit=°C
